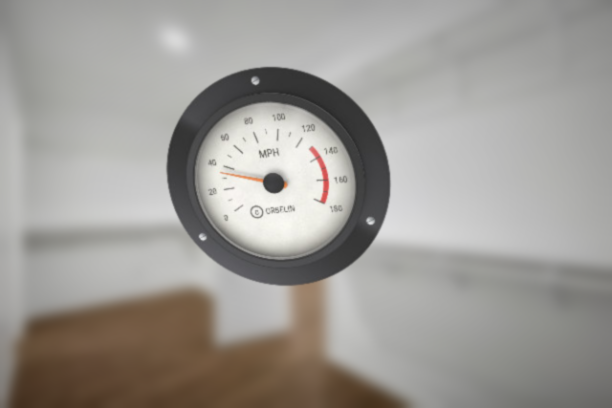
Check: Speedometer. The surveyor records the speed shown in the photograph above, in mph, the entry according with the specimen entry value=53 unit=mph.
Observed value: value=35 unit=mph
